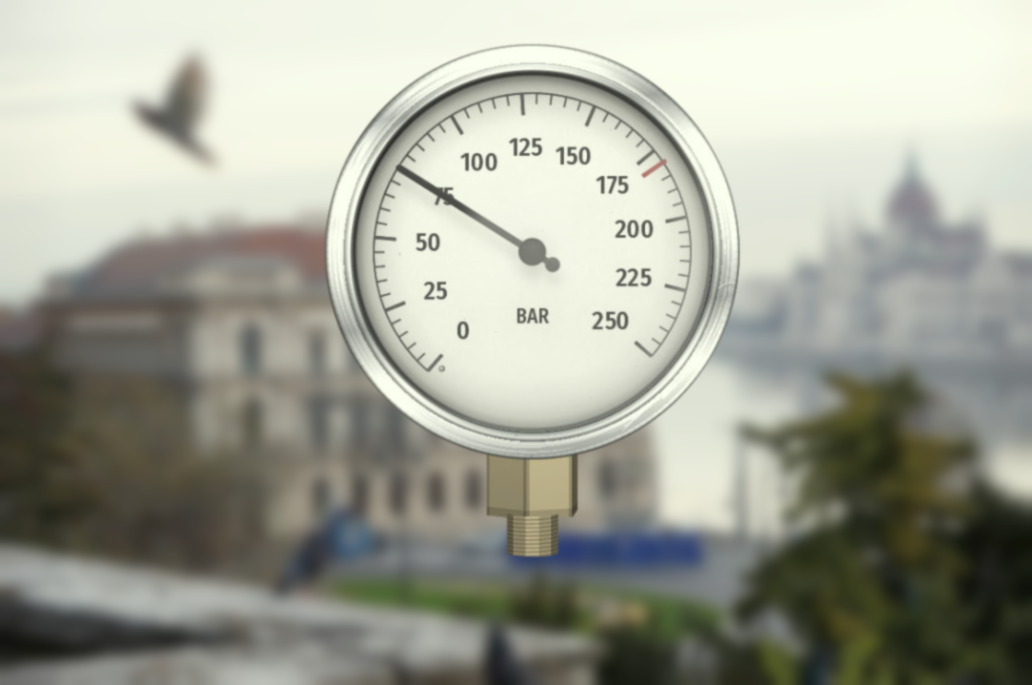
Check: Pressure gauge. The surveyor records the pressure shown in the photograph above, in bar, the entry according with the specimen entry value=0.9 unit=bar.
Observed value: value=75 unit=bar
